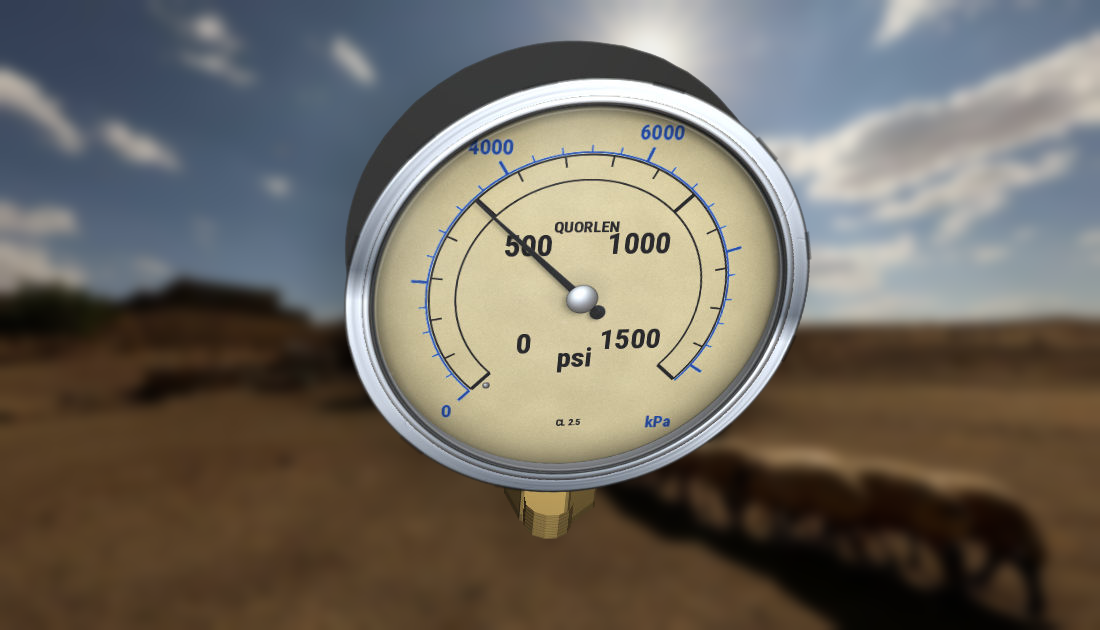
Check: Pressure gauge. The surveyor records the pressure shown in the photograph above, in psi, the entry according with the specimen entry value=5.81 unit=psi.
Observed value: value=500 unit=psi
